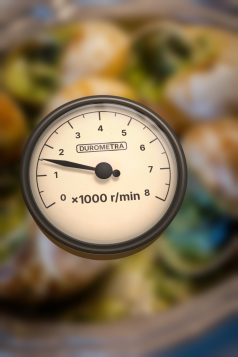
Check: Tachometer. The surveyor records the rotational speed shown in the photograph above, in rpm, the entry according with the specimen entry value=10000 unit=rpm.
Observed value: value=1500 unit=rpm
